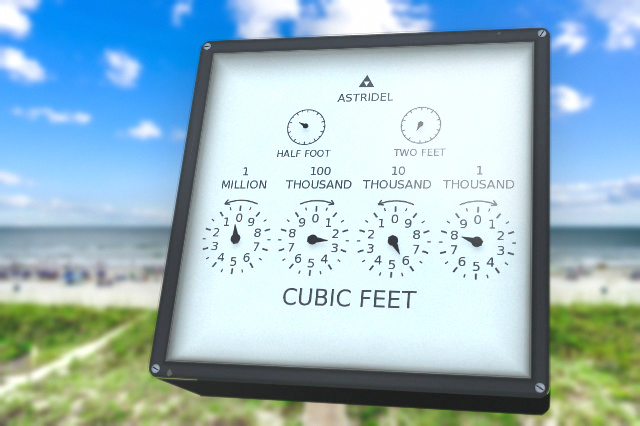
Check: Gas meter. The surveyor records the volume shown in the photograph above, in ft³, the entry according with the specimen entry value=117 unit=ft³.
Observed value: value=25800 unit=ft³
